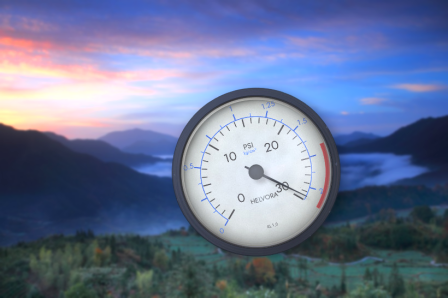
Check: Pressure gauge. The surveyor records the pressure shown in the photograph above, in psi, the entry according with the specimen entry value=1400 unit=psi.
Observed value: value=29.5 unit=psi
